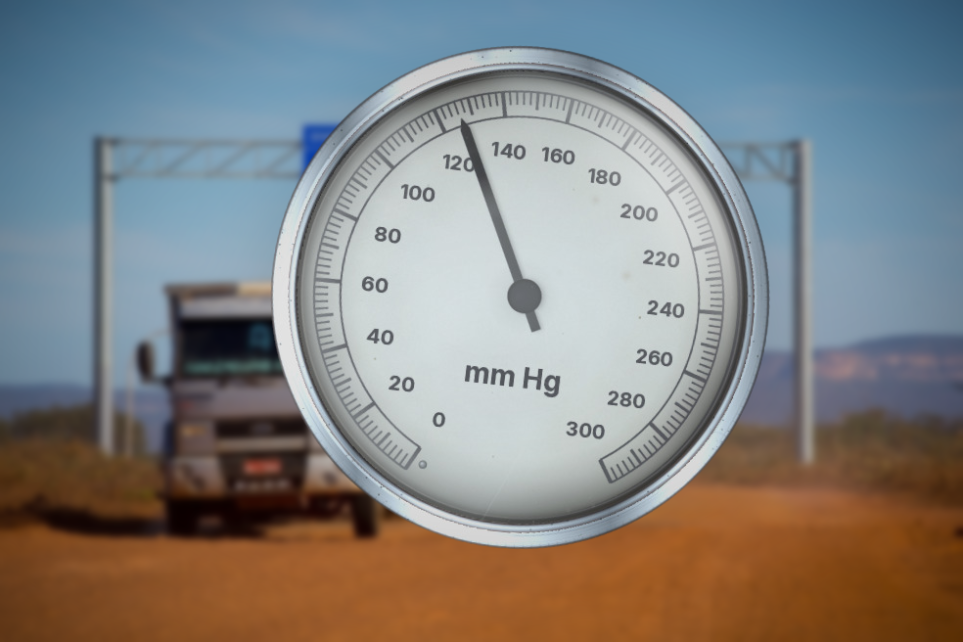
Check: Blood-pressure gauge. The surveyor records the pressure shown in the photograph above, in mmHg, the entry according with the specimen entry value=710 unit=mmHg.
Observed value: value=126 unit=mmHg
